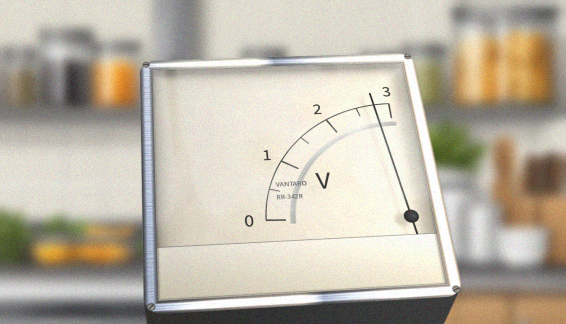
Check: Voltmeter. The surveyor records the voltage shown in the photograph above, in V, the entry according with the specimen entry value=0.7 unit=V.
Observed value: value=2.75 unit=V
